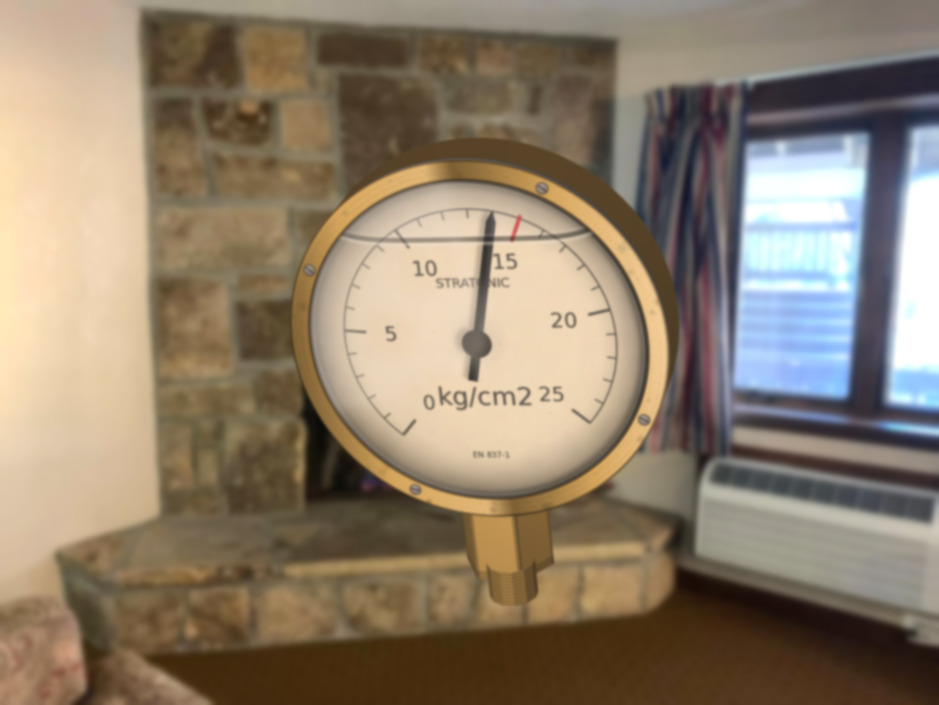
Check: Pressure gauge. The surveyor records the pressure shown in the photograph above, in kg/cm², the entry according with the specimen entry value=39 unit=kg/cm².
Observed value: value=14 unit=kg/cm²
